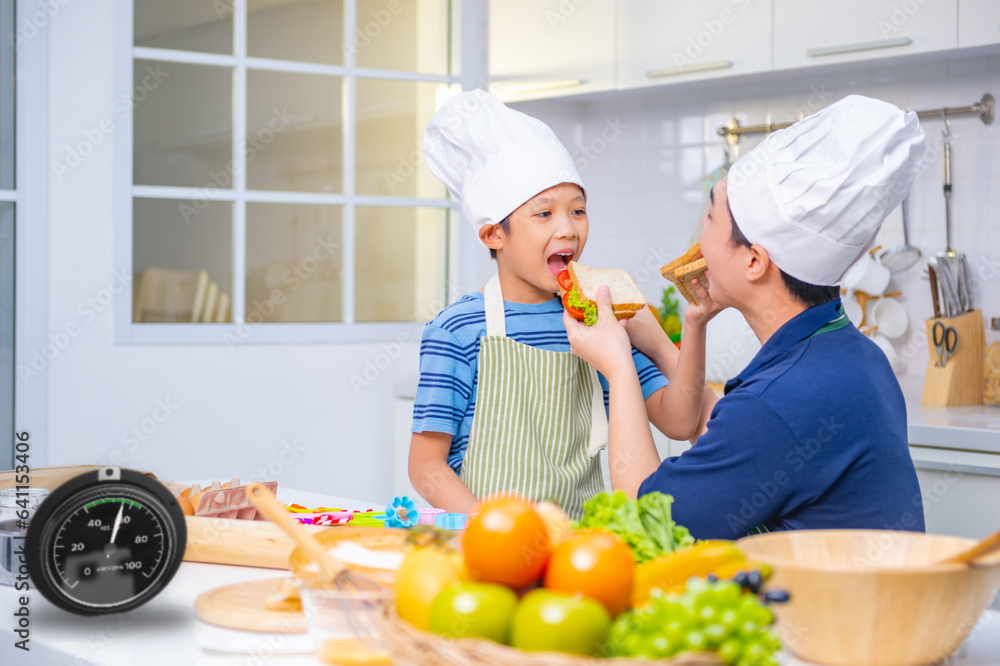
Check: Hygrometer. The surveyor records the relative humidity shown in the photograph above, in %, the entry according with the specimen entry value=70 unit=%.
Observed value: value=56 unit=%
